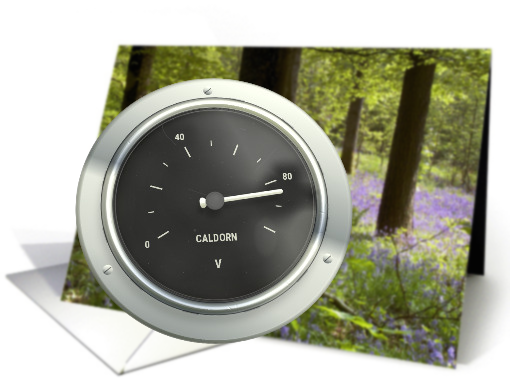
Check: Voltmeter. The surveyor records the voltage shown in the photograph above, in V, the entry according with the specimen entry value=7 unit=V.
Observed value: value=85 unit=V
